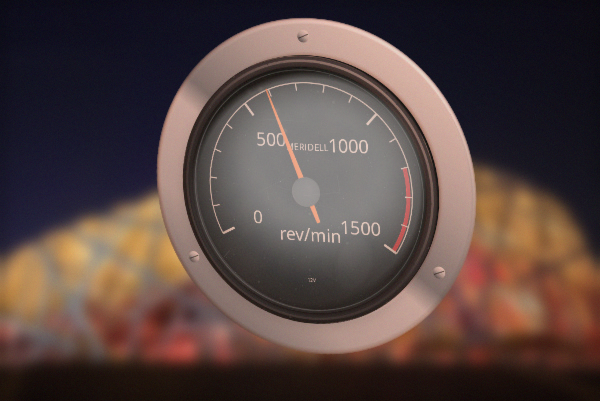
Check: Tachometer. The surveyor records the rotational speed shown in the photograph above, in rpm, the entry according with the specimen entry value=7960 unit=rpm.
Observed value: value=600 unit=rpm
